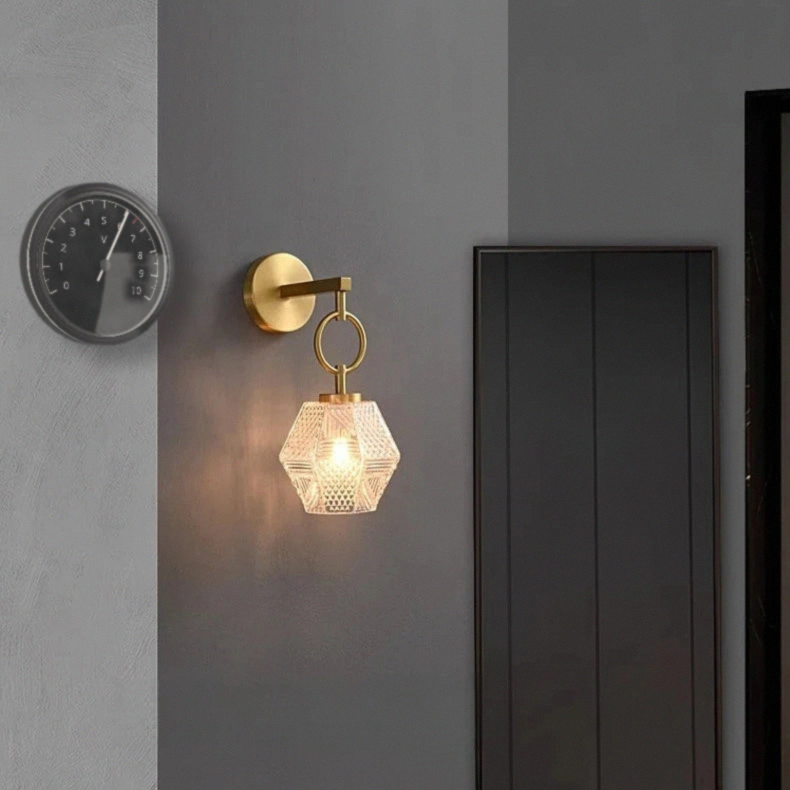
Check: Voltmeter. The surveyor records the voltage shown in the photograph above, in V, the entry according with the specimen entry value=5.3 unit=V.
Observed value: value=6 unit=V
